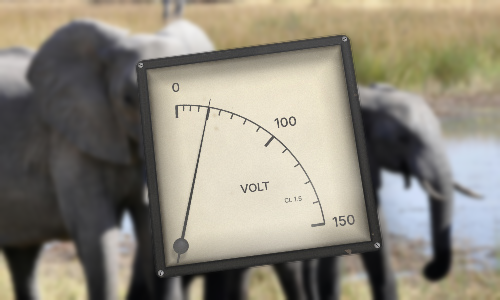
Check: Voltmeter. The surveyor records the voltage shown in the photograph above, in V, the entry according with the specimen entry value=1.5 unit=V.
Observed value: value=50 unit=V
